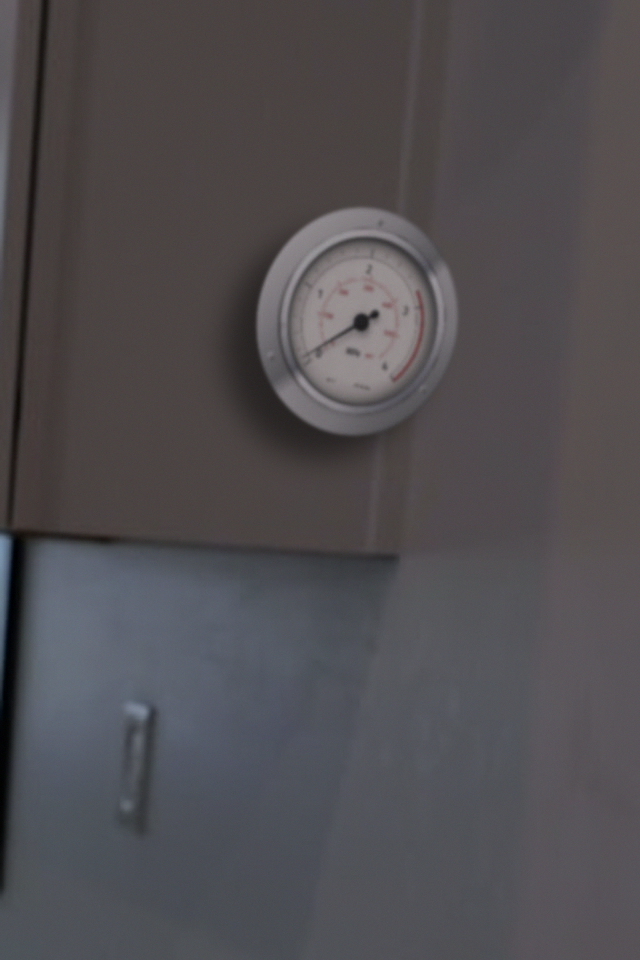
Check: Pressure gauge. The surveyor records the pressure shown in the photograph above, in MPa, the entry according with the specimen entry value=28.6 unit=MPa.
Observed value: value=0.1 unit=MPa
